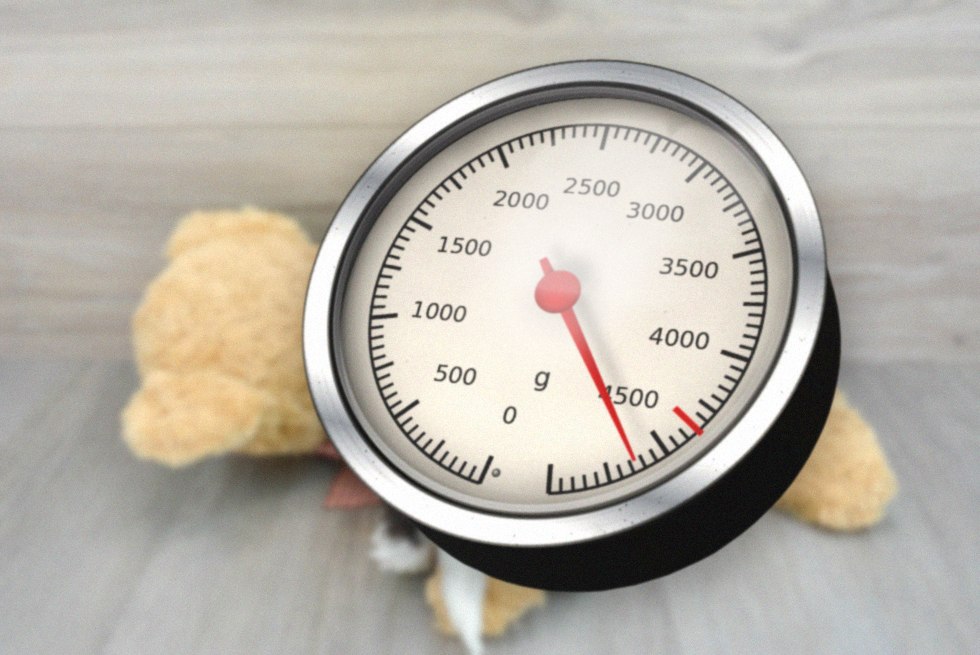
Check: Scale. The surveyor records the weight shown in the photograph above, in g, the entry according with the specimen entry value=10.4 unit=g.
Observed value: value=4625 unit=g
